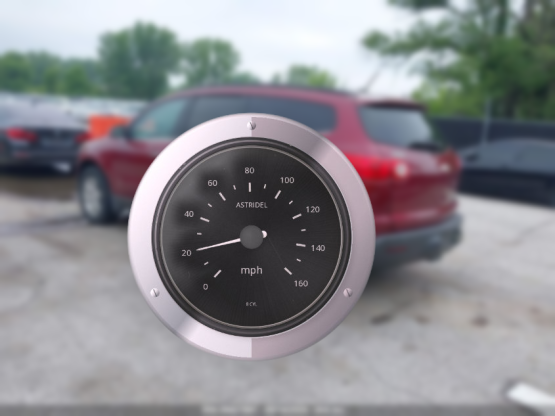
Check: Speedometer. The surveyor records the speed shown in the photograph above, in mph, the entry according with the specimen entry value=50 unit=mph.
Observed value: value=20 unit=mph
